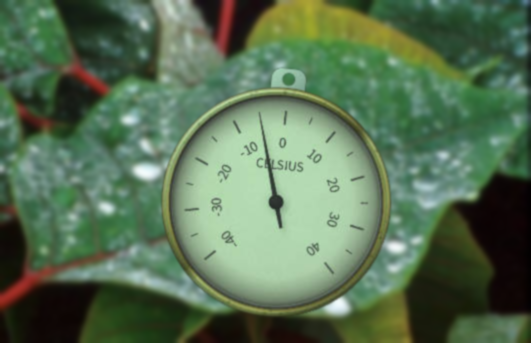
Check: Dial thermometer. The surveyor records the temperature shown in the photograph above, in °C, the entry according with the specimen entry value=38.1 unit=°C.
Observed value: value=-5 unit=°C
